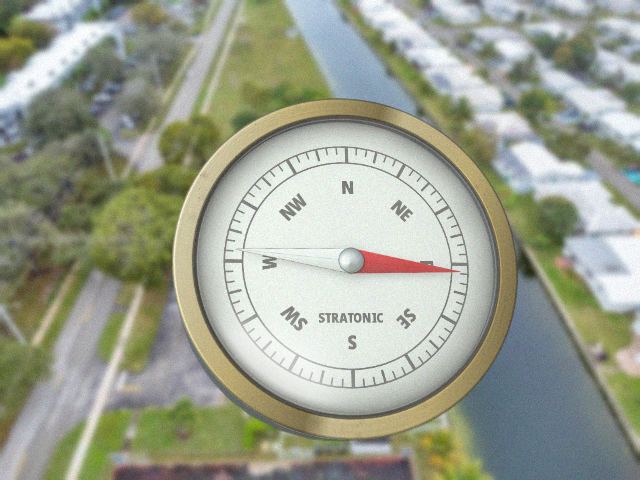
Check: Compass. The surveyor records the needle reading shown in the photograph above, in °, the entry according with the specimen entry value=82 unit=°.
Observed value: value=95 unit=°
